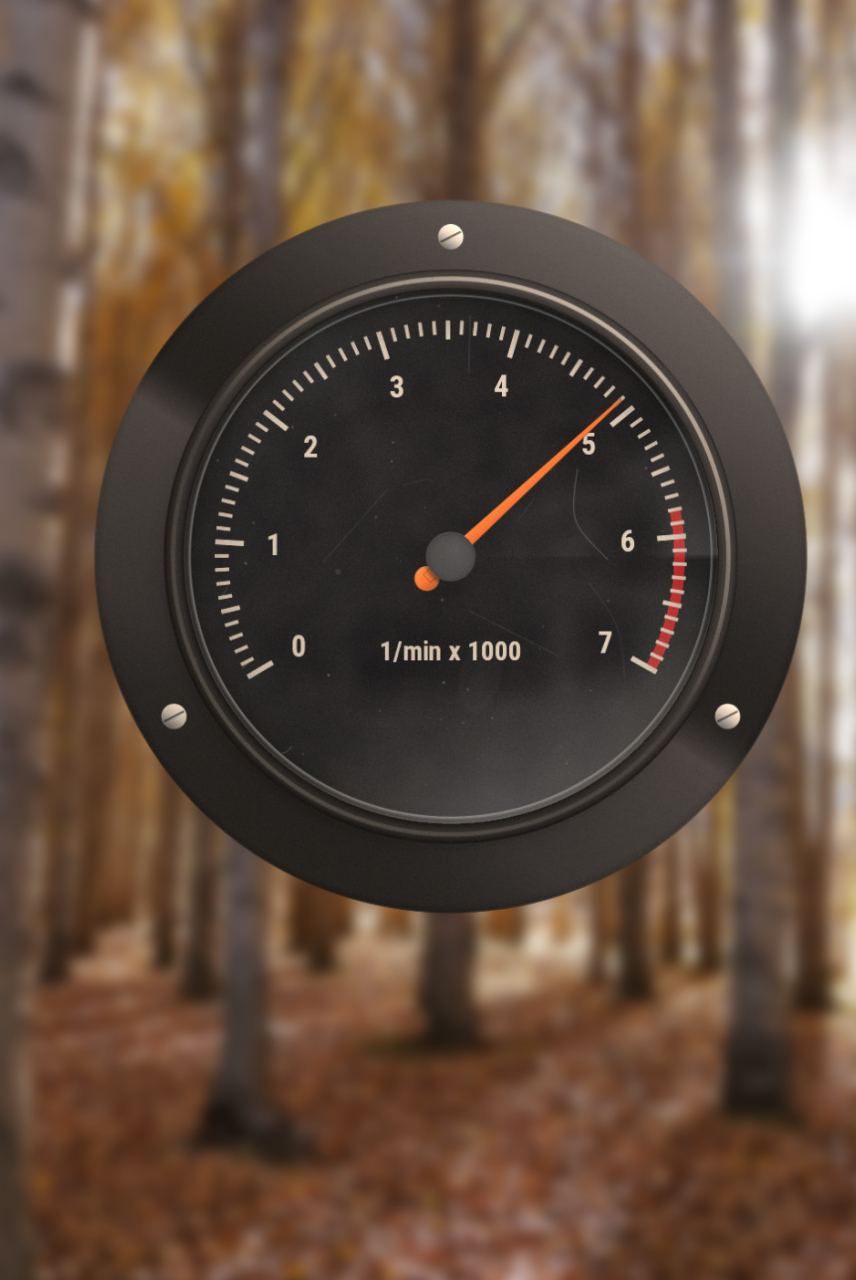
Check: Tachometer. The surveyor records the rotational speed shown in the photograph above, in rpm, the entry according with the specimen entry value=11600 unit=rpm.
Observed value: value=4900 unit=rpm
